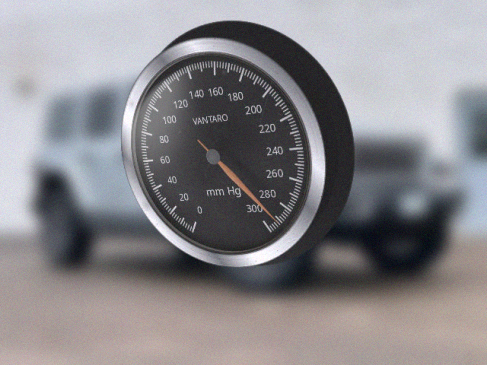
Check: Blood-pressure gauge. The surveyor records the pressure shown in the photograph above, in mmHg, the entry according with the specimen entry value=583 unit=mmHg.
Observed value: value=290 unit=mmHg
